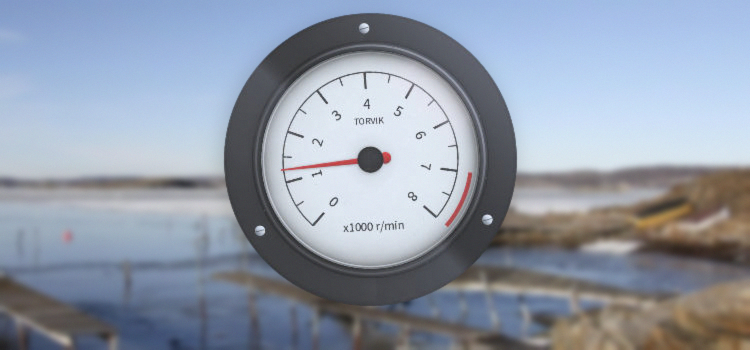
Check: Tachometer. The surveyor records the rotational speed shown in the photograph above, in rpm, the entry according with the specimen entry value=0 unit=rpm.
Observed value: value=1250 unit=rpm
